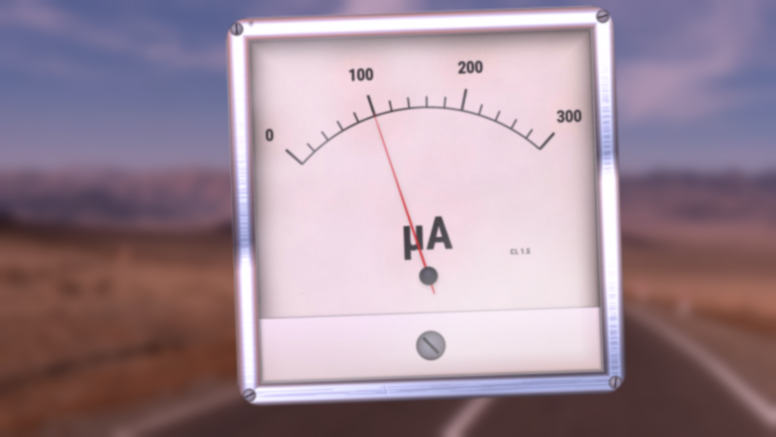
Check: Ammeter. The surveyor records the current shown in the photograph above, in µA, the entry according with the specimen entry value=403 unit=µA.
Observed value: value=100 unit=µA
